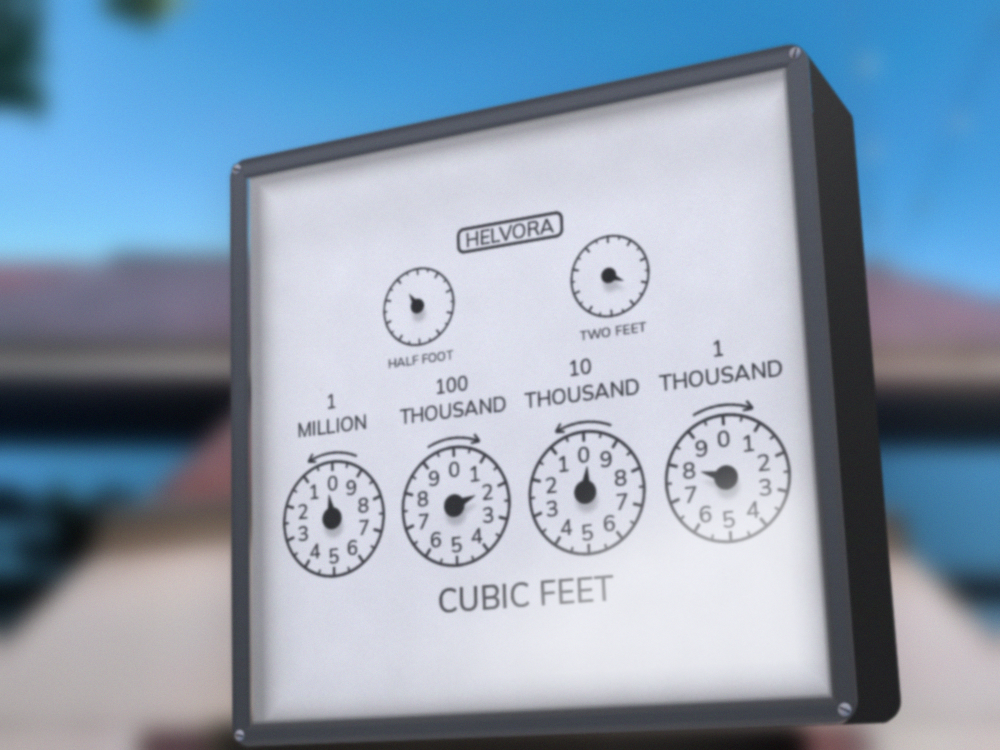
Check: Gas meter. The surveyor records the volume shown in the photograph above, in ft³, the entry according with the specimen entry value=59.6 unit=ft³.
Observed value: value=19800 unit=ft³
